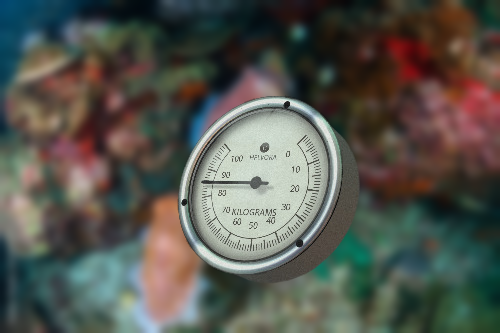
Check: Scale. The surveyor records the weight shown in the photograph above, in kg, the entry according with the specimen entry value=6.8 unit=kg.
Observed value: value=85 unit=kg
